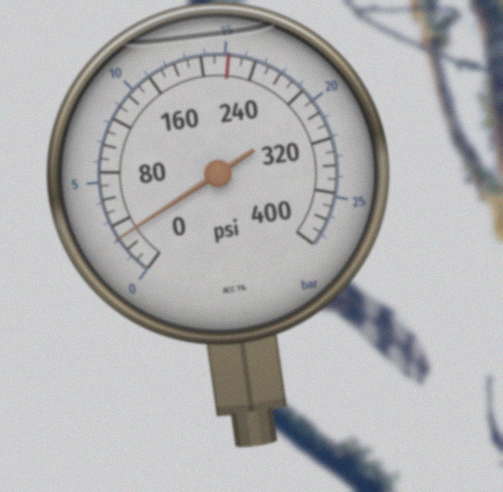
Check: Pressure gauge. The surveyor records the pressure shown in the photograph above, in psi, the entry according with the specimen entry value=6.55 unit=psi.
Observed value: value=30 unit=psi
